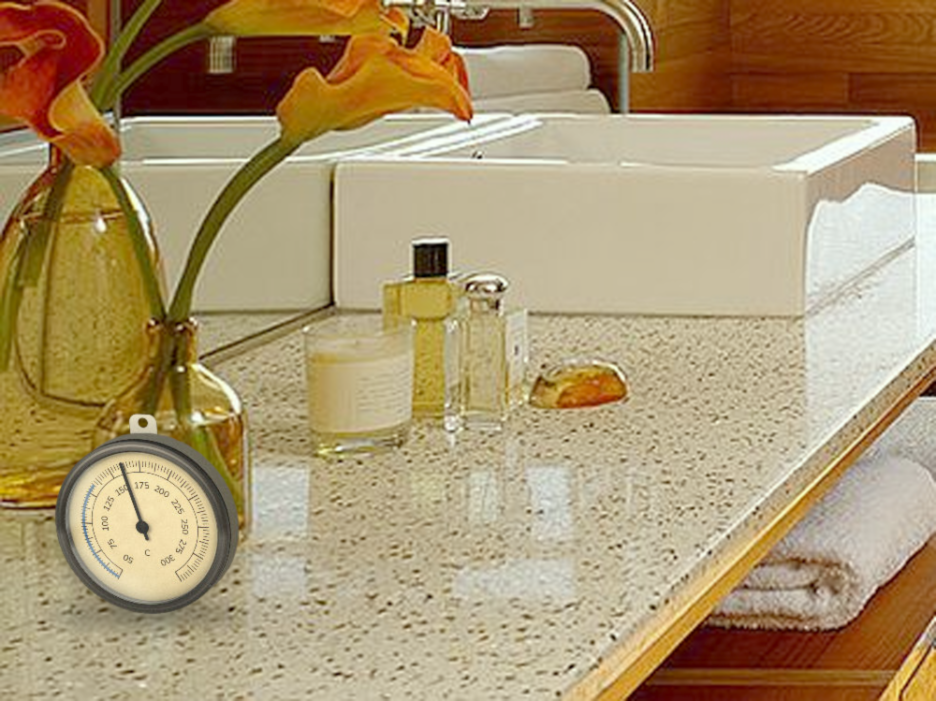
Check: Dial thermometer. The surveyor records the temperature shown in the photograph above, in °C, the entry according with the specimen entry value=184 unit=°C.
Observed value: value=162.5 unit=°C
